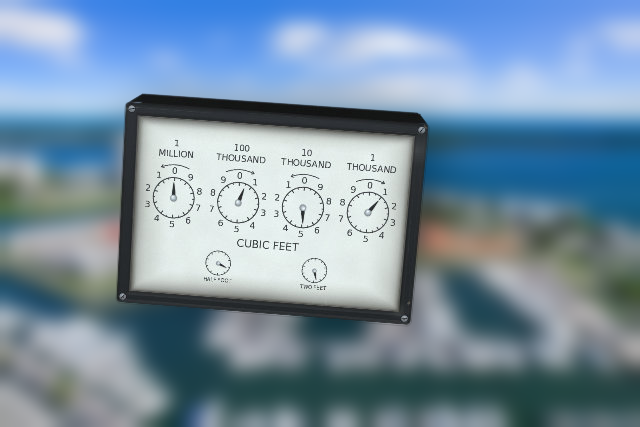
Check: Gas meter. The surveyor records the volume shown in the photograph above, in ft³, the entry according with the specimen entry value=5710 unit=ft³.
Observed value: value=5100 unit=ft³
